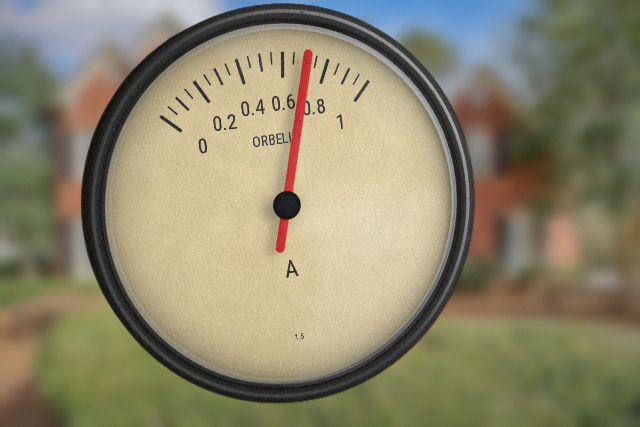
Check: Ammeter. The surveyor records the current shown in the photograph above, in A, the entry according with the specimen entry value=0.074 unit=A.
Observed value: value=0.7 unit=A
